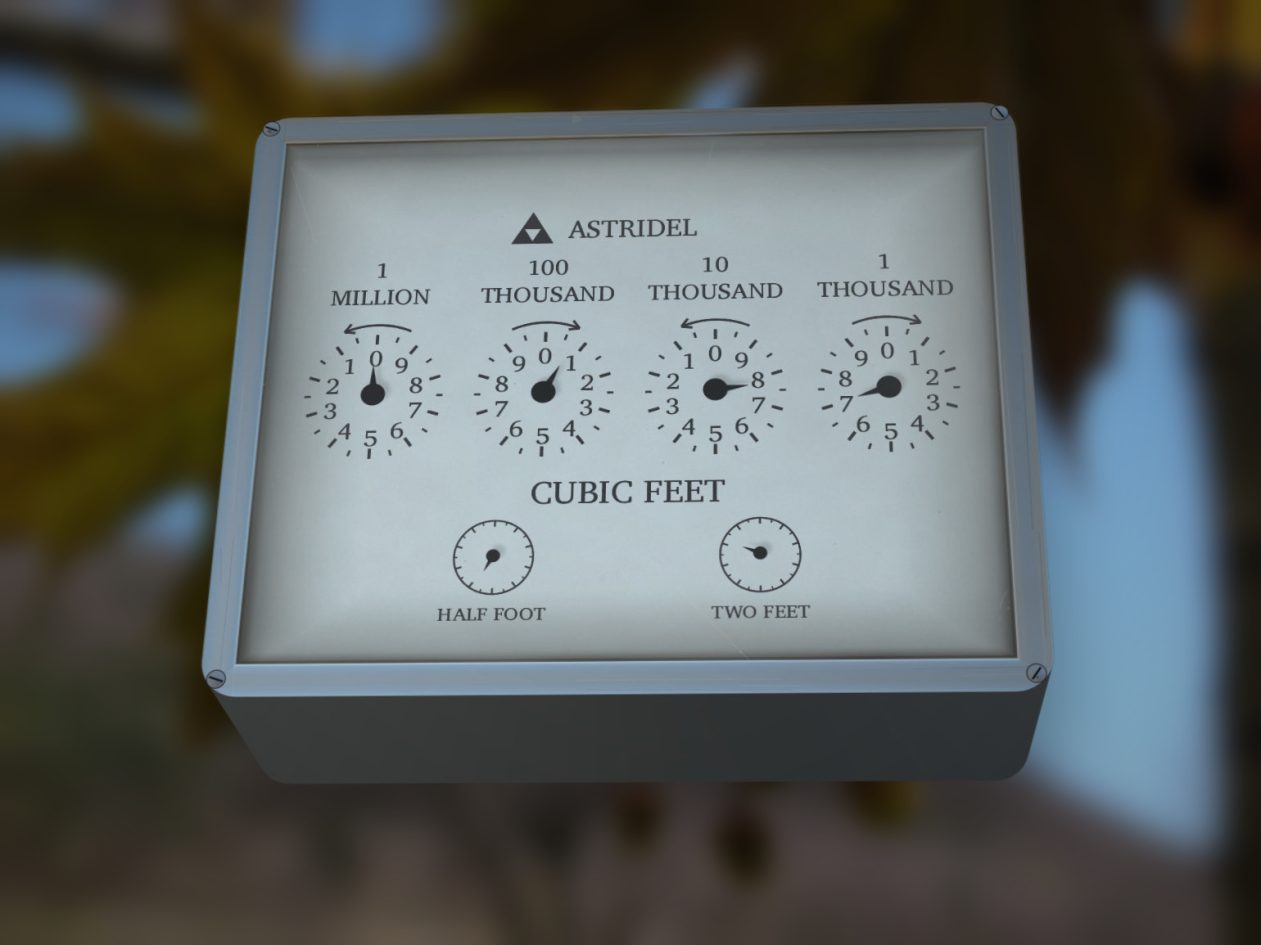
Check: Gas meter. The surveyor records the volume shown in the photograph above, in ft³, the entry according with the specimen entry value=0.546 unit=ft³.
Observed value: value=7700 unit=ft³
